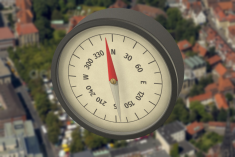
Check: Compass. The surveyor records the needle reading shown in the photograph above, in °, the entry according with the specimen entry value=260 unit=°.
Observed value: value=352.5 unit=°
